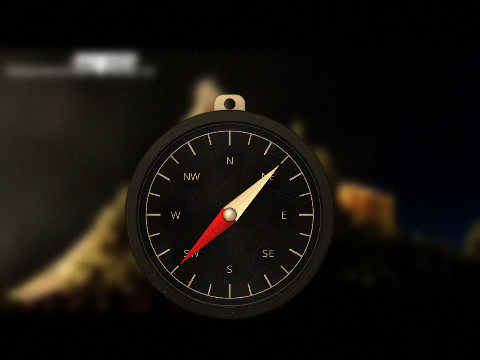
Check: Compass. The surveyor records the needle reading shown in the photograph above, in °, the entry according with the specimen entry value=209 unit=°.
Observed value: value=225 unit=°
